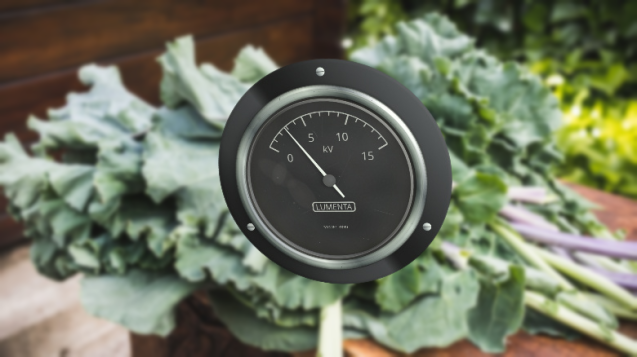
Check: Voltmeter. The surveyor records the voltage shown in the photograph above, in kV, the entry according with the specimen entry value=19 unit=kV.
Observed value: value=3 unit=kV
